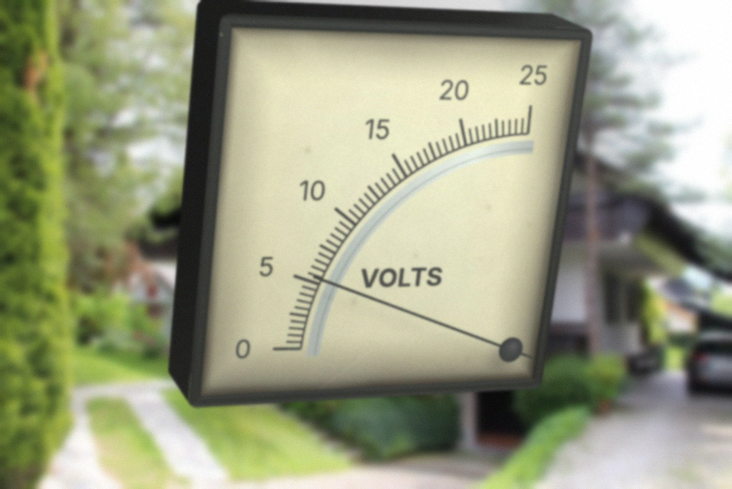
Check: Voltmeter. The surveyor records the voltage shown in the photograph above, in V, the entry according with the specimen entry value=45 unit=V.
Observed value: value=5.5 unit=V
